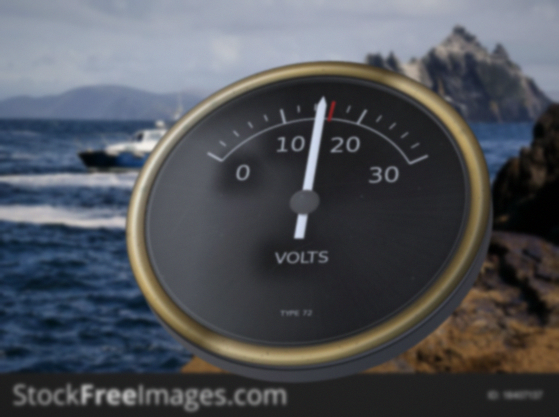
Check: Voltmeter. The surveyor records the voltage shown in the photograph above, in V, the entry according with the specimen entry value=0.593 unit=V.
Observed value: value=15 unit=V
